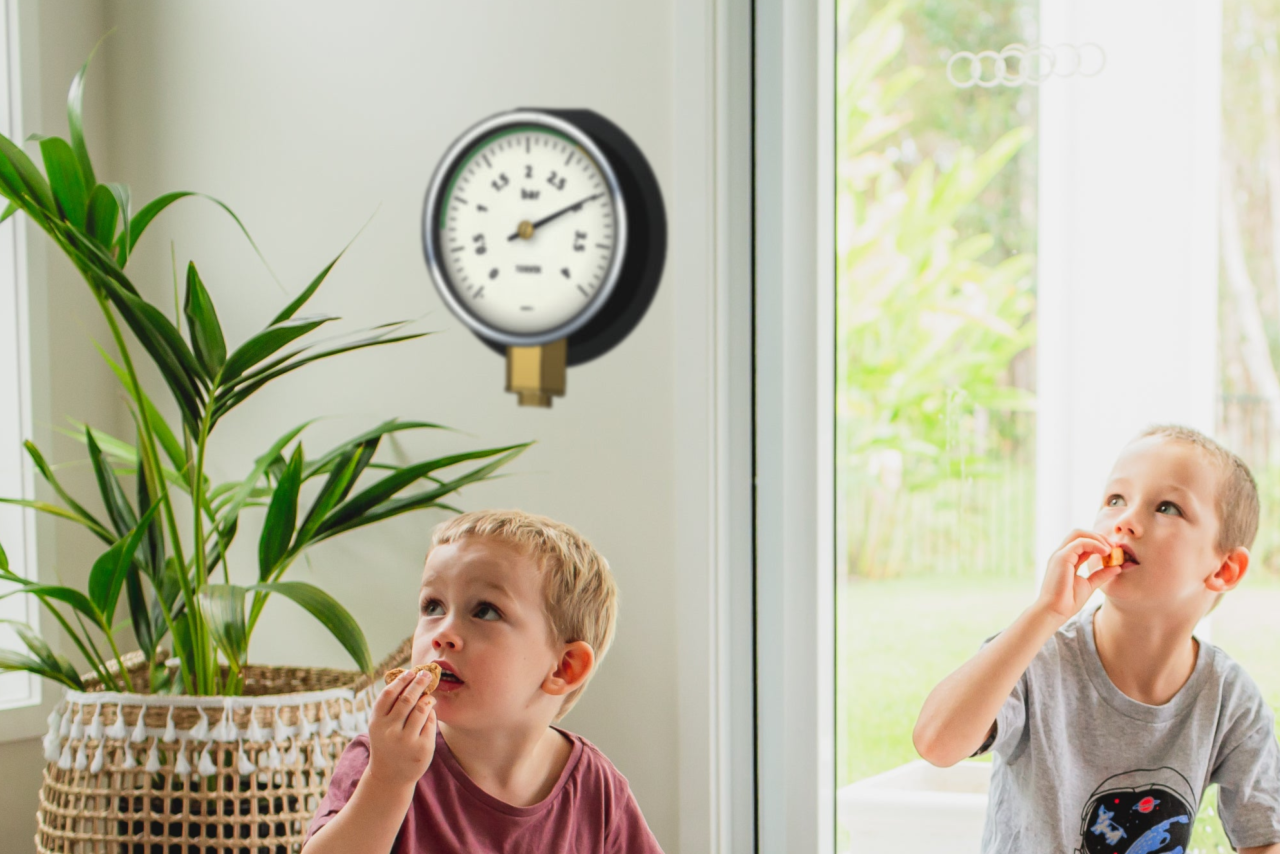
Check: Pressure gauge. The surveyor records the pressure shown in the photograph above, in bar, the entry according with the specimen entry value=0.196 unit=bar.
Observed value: value=3 unit=bar
